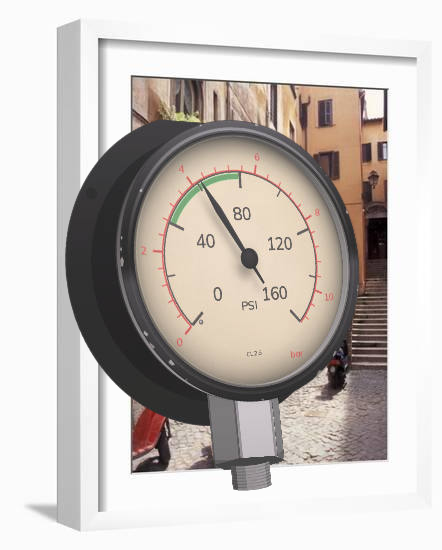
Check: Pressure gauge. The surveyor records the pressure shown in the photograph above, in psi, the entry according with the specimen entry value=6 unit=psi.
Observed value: value=60 unit=psi
